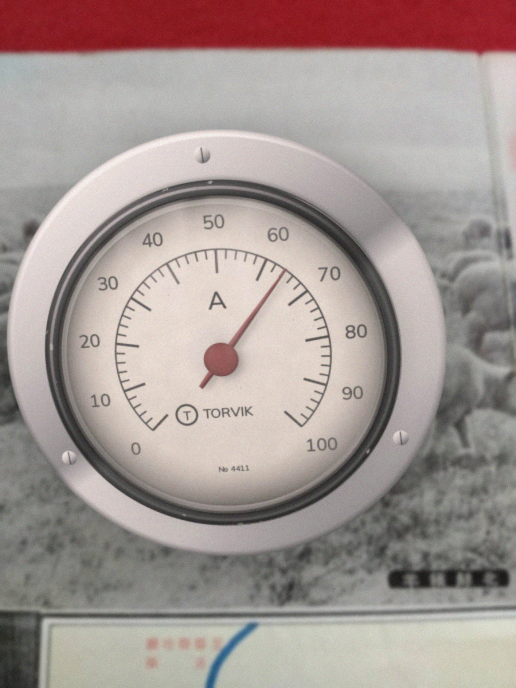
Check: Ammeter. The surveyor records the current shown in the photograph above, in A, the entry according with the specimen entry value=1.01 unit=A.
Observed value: value=64 unit=A
